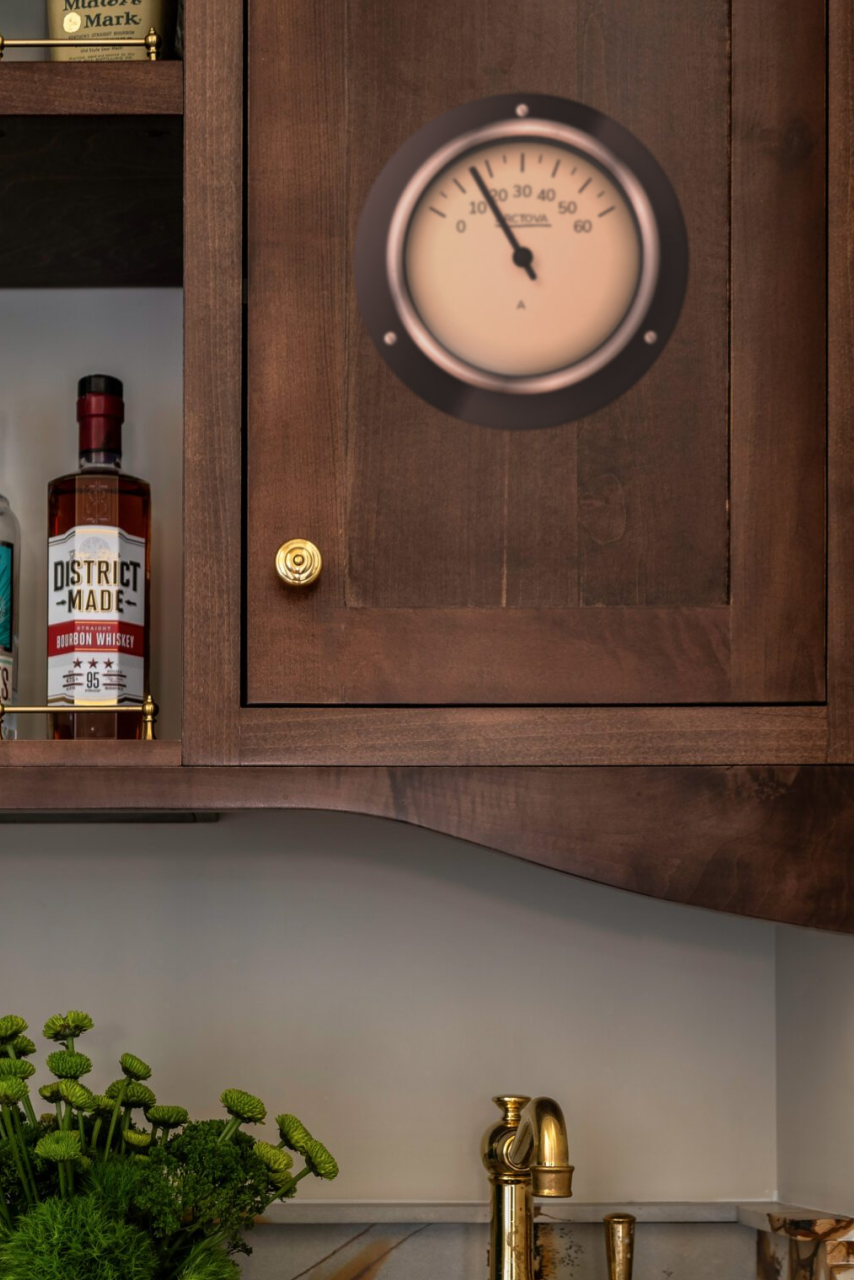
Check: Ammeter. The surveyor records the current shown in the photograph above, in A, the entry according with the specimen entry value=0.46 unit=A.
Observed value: value=15 unit=A
